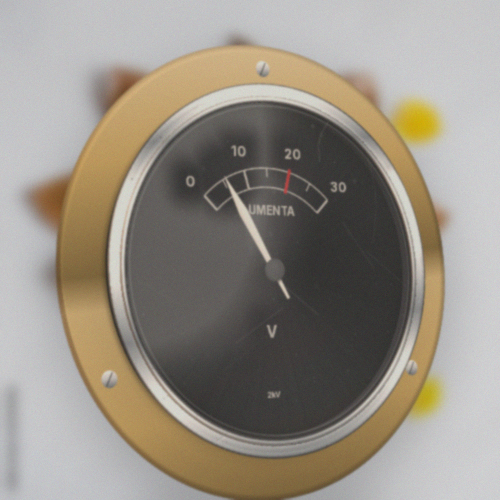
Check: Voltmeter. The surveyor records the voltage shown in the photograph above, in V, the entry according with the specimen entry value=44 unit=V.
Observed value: value=5 unit=V
